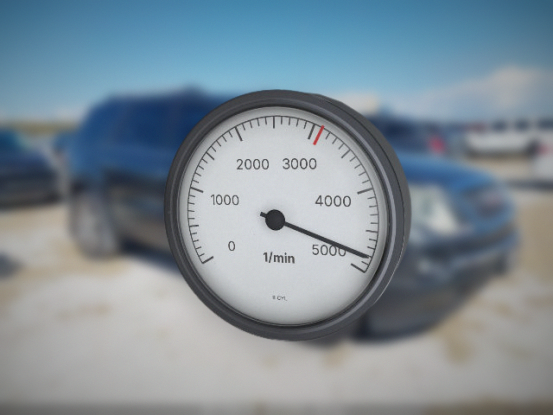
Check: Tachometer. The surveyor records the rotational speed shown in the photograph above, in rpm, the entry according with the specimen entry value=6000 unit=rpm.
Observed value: value=4800 unit=rpm
